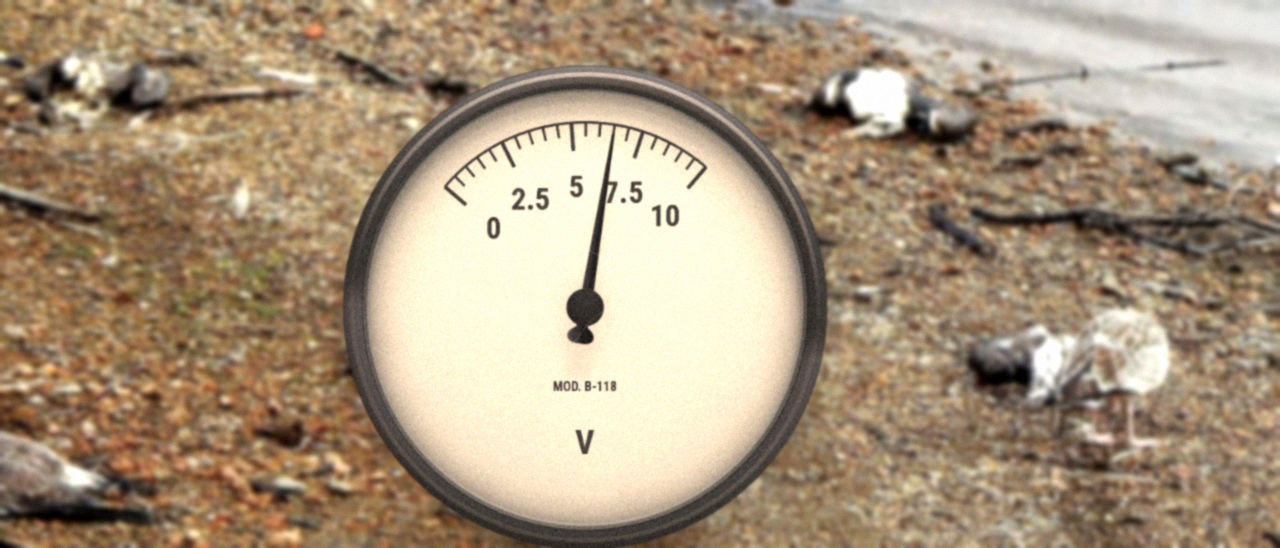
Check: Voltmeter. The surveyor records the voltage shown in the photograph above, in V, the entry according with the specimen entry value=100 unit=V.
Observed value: value=6.5 unit=V
